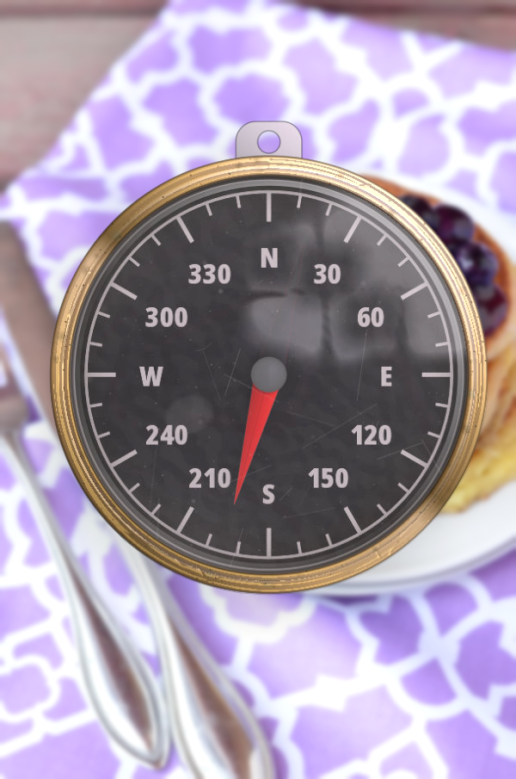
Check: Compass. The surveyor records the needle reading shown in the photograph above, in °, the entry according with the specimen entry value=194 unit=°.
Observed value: value=195 unit=°
